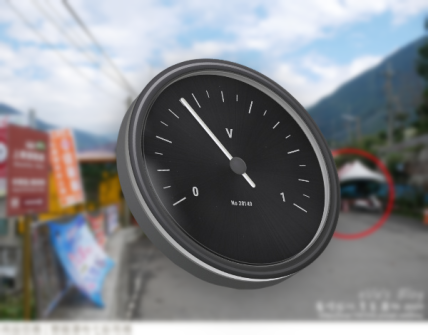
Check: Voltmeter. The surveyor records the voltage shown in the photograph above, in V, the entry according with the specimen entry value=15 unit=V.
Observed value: value=0.35 unit=V
